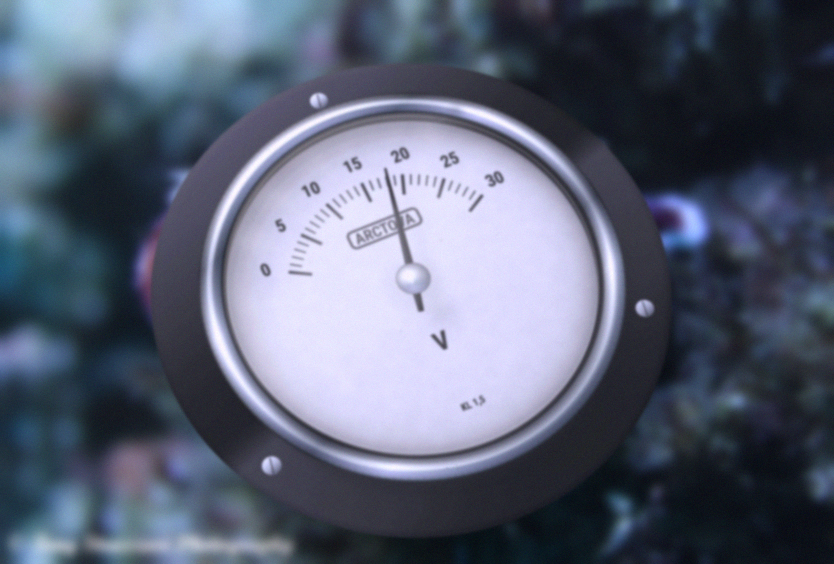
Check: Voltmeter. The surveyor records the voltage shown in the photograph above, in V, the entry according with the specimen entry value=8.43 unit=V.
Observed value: value=18 unit=V
